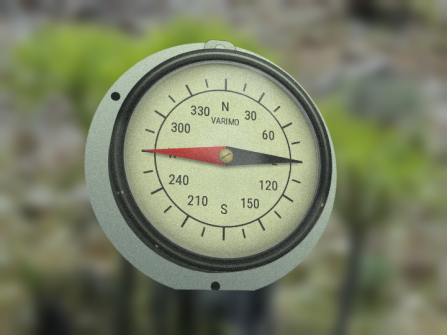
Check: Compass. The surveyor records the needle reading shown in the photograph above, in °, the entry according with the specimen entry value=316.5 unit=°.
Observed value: value=270 unit=°
